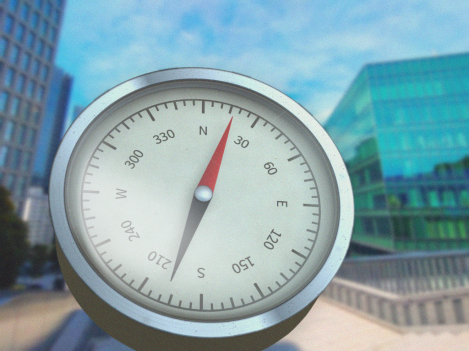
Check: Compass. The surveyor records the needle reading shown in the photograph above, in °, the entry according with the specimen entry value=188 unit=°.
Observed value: value=17.5 unit=°
